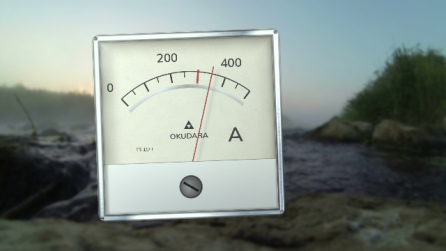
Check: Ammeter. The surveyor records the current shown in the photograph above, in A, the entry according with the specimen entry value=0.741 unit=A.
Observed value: value=350 unit=A
